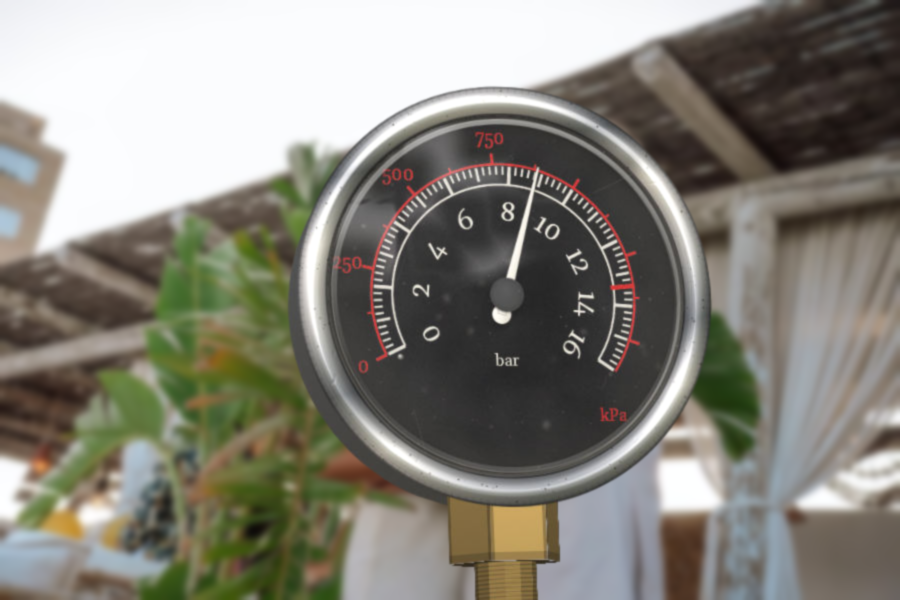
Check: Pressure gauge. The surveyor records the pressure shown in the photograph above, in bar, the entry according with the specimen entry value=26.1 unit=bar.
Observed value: value=8.8 unit=bar
